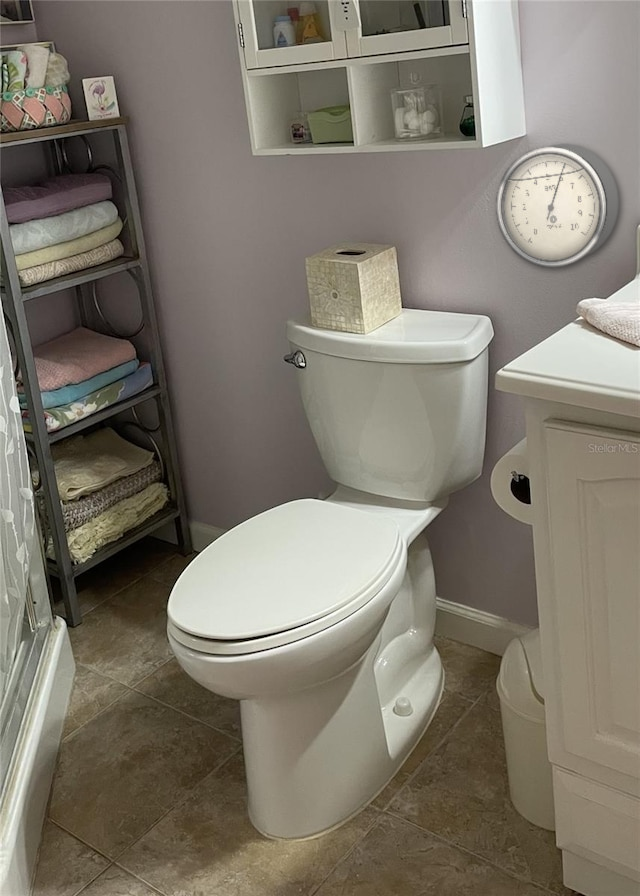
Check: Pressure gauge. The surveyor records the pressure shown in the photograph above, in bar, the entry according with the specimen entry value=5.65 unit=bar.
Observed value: value=6 unit=bar
